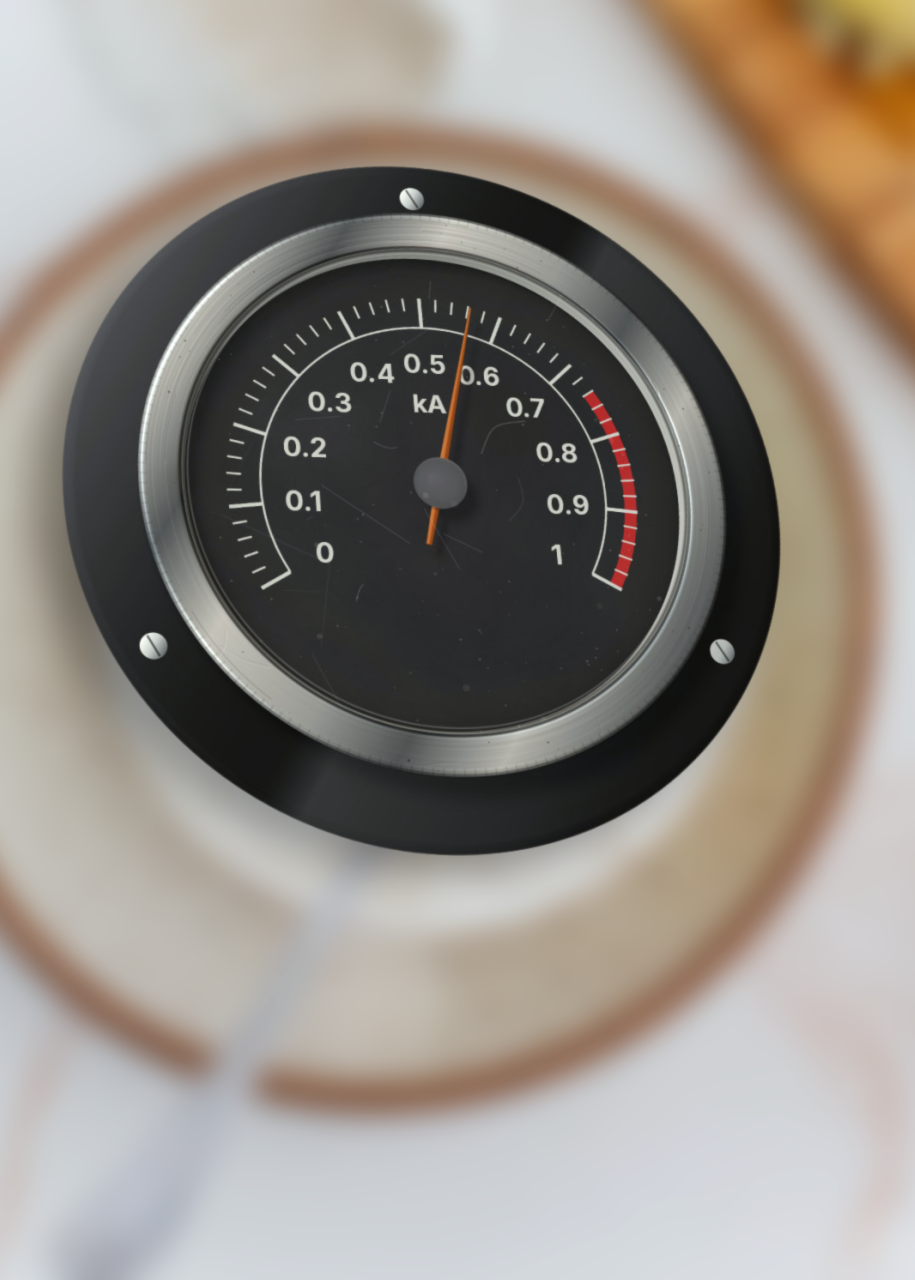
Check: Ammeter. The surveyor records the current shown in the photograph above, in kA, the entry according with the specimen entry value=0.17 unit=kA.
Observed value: value=0.56 unit=kA
